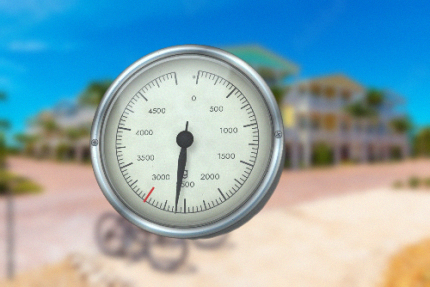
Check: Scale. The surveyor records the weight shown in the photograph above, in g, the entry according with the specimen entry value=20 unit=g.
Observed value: value=2600 unit=g
